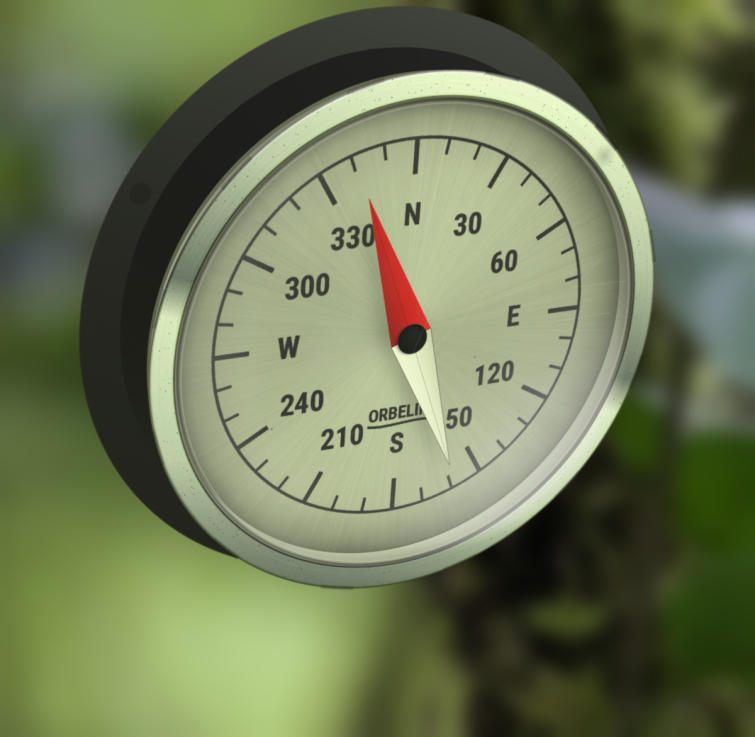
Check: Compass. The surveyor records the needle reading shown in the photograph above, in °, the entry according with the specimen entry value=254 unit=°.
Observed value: value=340 unit=°
